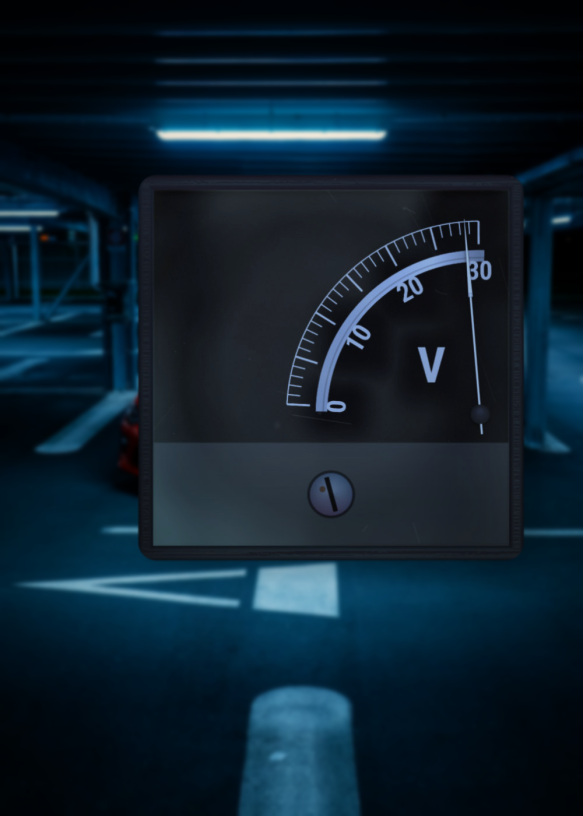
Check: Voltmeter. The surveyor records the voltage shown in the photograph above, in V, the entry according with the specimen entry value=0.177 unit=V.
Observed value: value=28.5 unit=V
